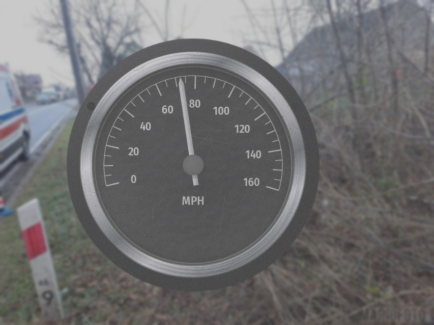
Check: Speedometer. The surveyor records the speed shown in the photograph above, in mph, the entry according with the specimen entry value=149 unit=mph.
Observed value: value=72.5 unit=mph
